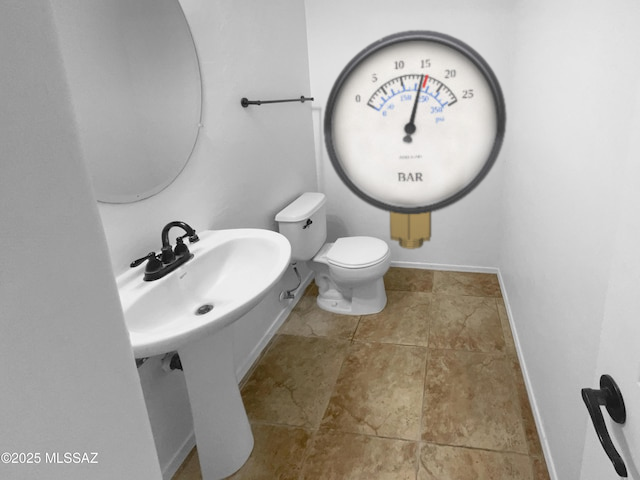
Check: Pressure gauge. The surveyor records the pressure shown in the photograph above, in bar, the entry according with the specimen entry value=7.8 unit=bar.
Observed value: value=15 unit=bar
